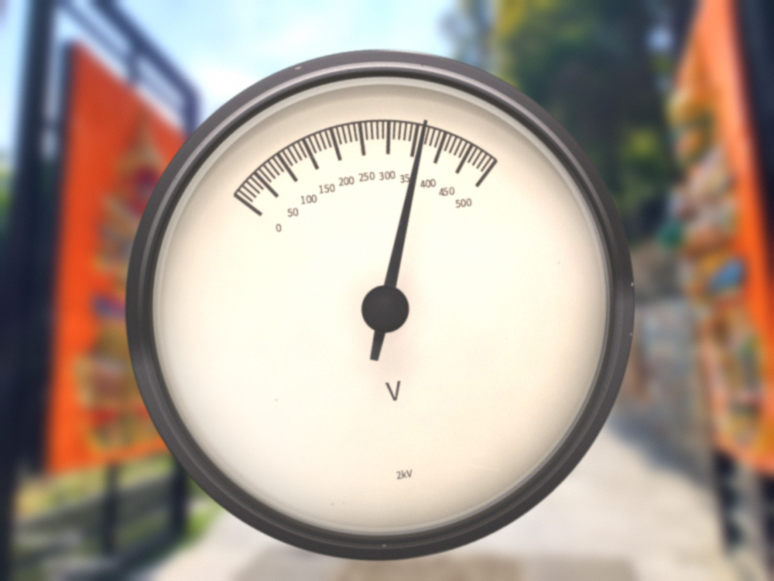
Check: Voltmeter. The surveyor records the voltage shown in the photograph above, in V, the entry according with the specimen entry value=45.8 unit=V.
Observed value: value=360 unit=V
